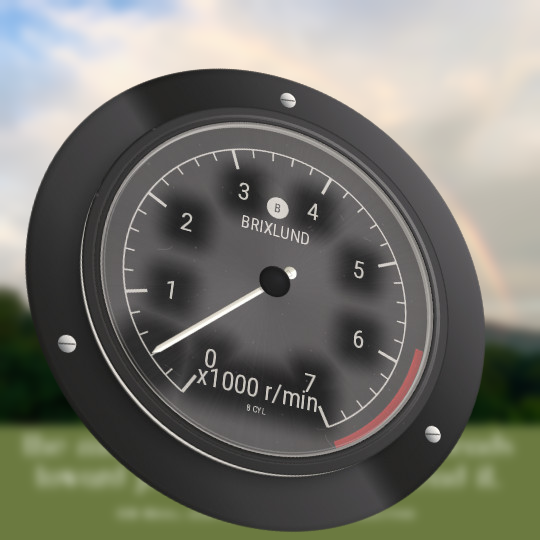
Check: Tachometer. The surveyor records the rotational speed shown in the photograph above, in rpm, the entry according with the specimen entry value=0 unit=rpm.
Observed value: value=400 unit=rpm
